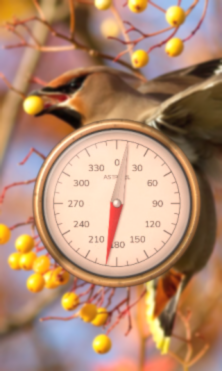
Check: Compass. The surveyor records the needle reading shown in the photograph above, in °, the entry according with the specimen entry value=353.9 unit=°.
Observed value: value=190 unit=°
